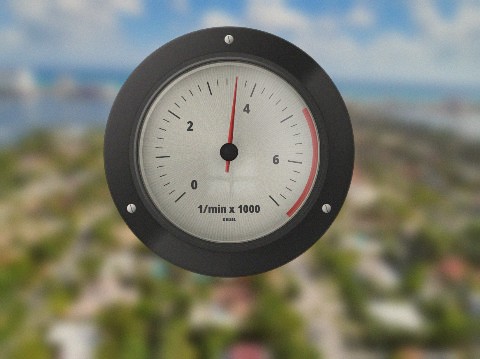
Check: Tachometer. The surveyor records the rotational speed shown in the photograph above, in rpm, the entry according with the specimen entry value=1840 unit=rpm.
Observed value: value=3600 unit=rpm
